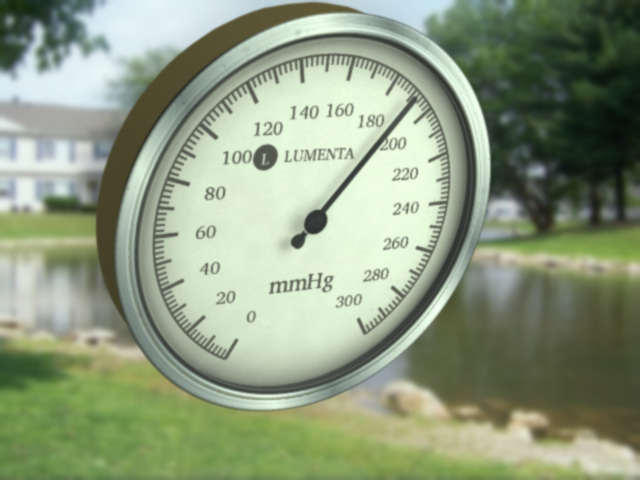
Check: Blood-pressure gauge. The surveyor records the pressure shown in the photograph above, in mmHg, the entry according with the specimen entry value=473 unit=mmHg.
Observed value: value=190 unit=mmHg
